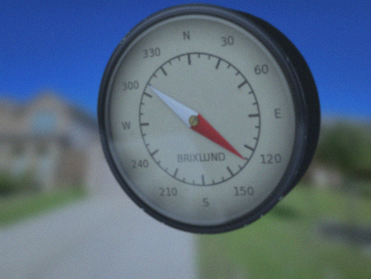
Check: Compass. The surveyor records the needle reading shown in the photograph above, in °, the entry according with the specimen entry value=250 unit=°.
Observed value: value=130 unit=°
